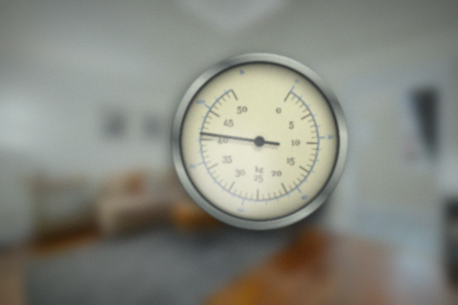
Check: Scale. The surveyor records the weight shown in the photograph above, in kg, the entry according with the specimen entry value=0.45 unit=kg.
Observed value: value=41 unit=kg
